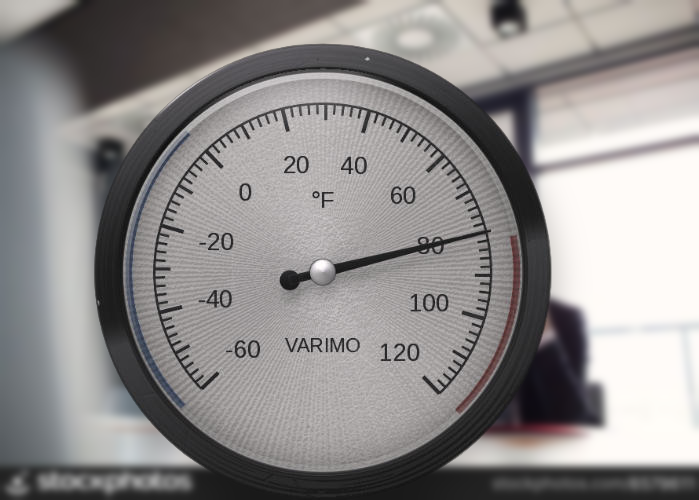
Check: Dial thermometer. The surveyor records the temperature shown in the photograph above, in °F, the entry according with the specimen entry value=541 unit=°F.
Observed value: value=80 unit=°F
